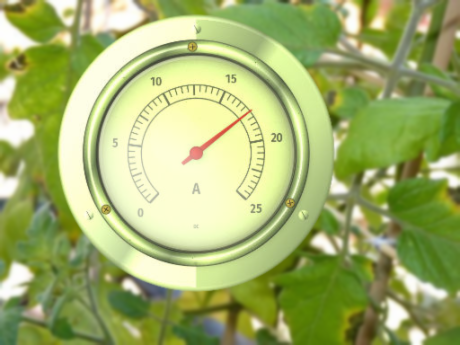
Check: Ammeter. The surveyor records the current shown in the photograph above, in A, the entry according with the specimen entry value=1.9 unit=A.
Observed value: value=17.5 unit=A
